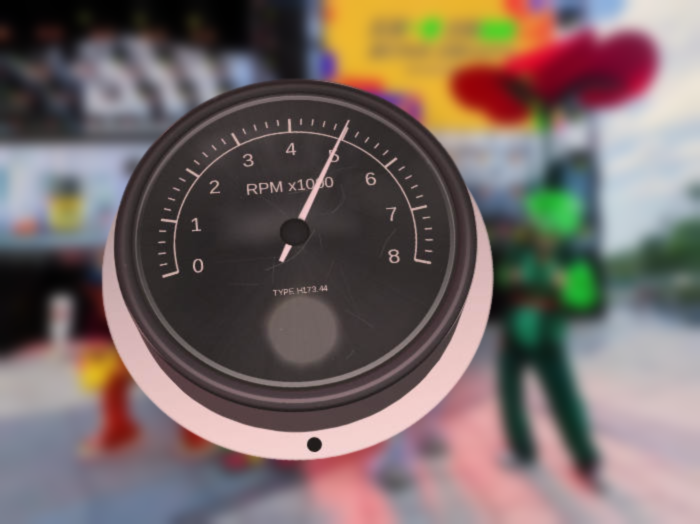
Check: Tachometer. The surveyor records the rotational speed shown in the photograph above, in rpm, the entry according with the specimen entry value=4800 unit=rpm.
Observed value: value=5000 unit=rpm
